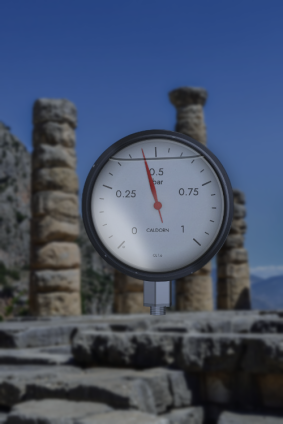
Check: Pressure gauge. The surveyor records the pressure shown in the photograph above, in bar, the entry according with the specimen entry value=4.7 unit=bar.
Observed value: value=0.45 unit=bar
